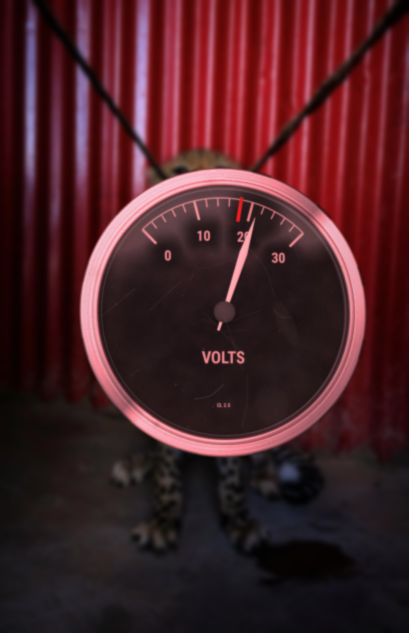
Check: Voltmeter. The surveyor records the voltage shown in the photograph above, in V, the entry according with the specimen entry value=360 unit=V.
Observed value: value=21 unit=V
